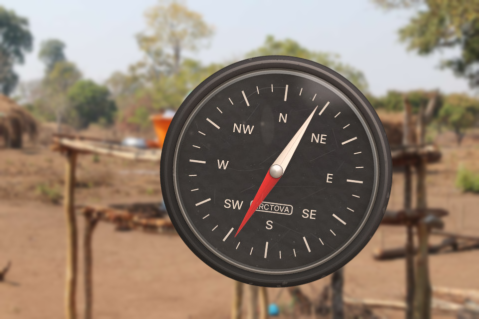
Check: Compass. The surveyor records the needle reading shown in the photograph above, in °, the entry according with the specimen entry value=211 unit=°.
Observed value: value=205 unit=°
